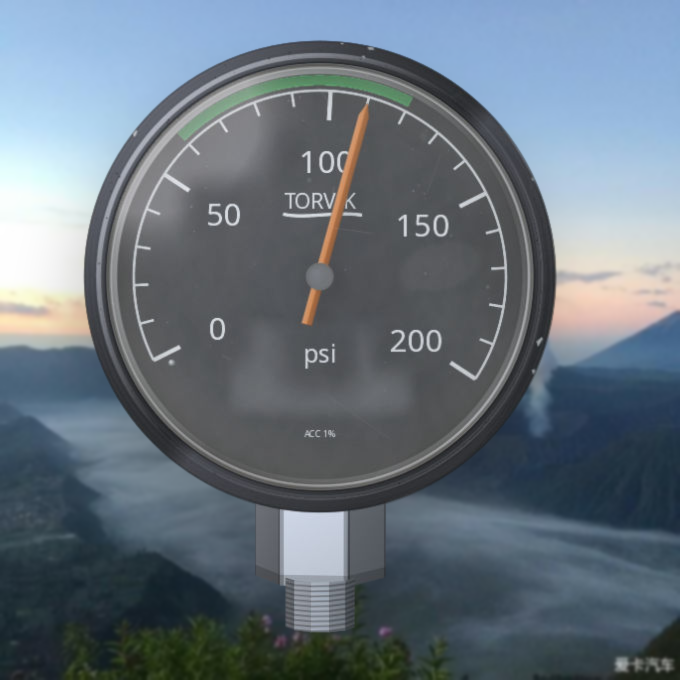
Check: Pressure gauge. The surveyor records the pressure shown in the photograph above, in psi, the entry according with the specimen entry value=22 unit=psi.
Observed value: value=110 unit=psi
